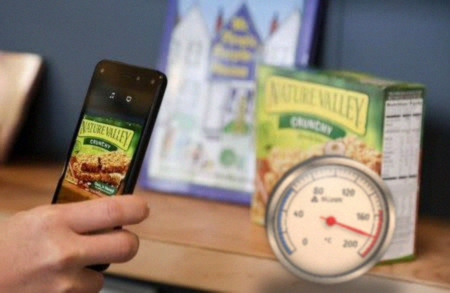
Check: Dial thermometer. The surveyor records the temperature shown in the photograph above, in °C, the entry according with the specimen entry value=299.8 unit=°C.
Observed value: value=180 unit=°C
